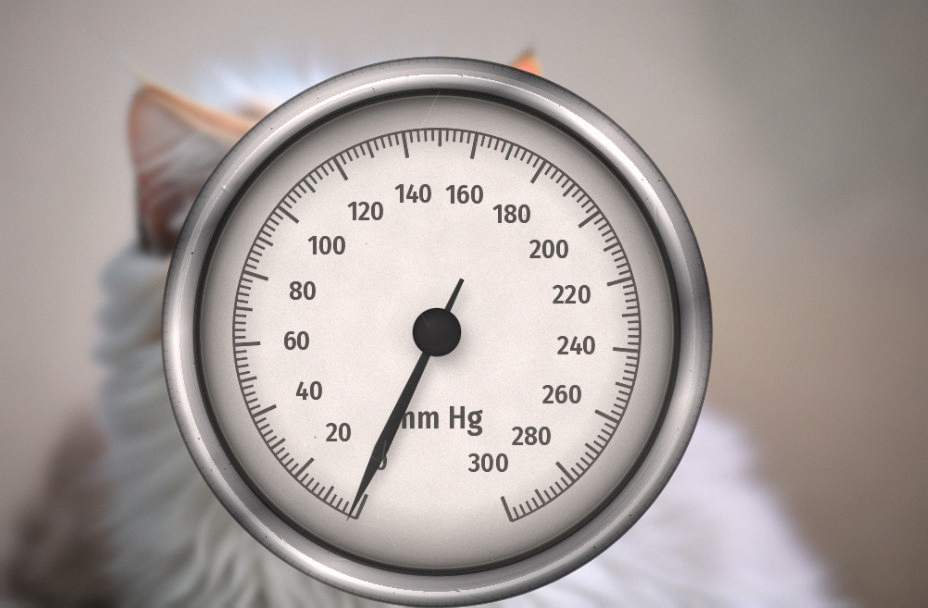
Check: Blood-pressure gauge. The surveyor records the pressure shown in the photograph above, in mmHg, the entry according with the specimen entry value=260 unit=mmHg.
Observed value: value=2 unit=mmHg
